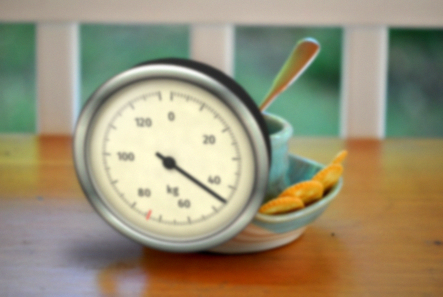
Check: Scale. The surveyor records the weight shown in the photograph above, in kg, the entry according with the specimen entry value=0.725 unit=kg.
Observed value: value=45 unit=kg
